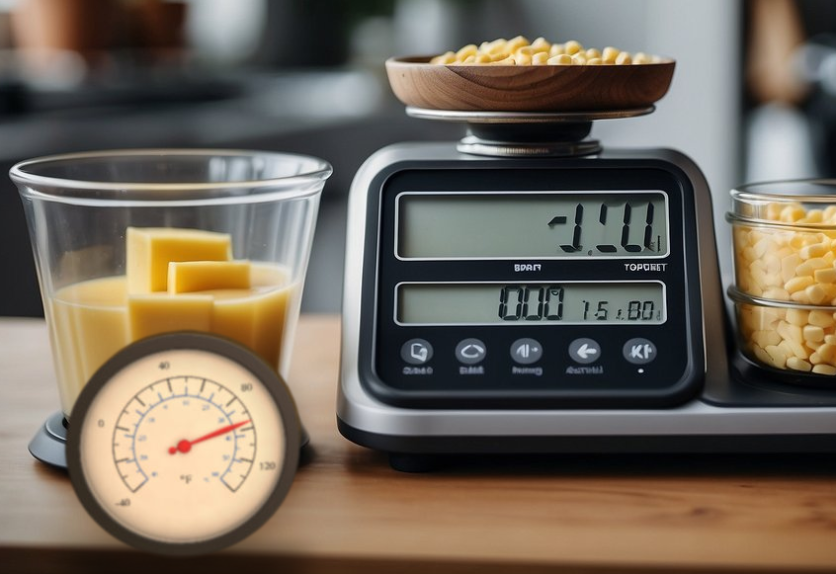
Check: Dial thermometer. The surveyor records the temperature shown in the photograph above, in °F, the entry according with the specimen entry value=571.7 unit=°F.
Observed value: value=95 unit=°F
